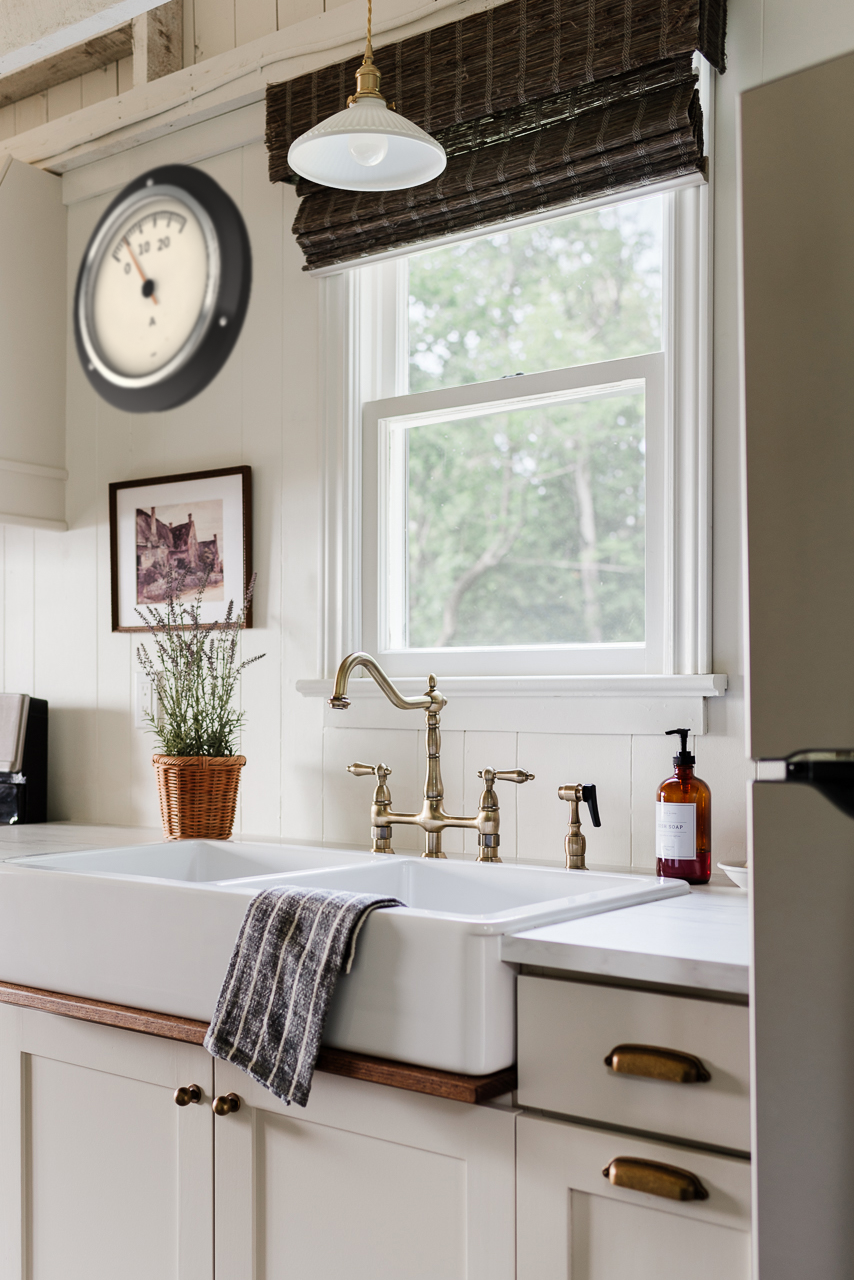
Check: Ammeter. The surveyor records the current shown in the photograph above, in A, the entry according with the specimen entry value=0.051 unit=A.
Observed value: value=5 unit=A
